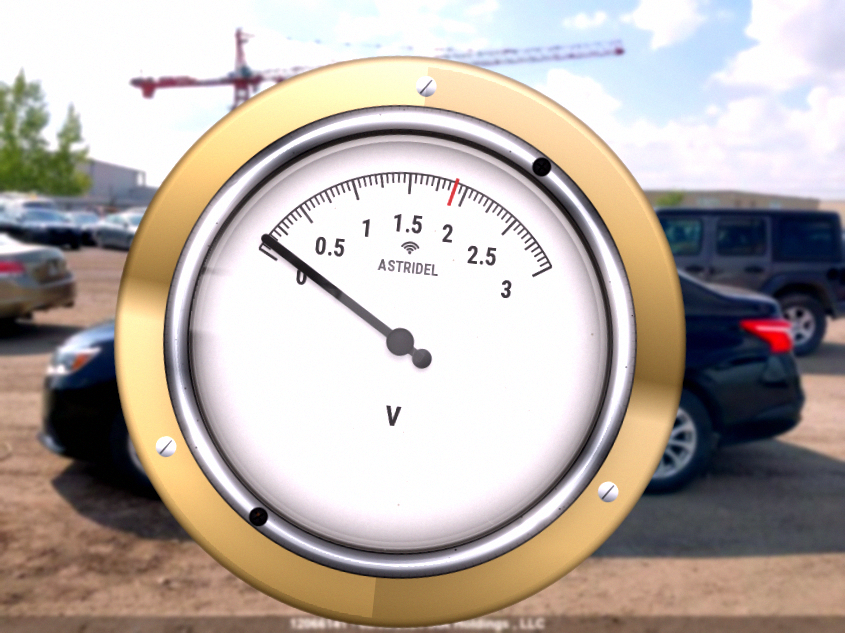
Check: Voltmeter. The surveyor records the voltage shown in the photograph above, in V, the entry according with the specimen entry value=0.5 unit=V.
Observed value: value=0.1 unit=V
